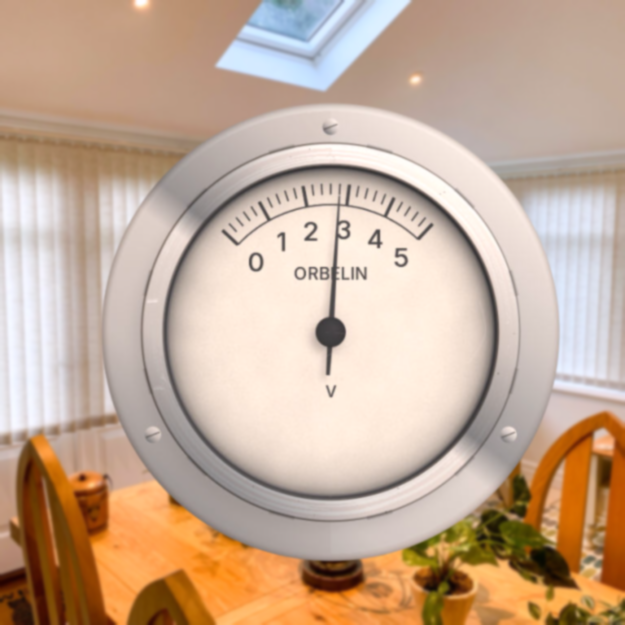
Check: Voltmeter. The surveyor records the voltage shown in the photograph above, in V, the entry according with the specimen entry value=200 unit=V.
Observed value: value=2.8 unit=V
